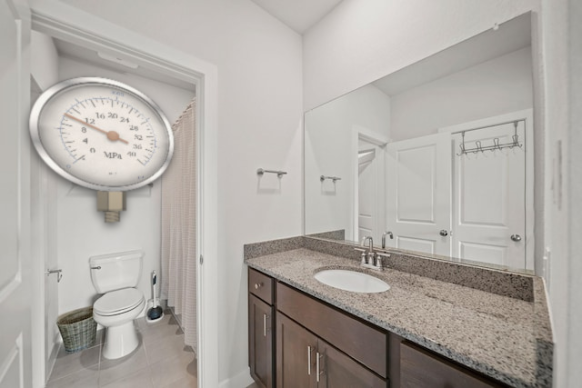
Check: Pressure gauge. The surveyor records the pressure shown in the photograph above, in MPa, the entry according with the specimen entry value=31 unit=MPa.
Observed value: value=10 unit=MPa
